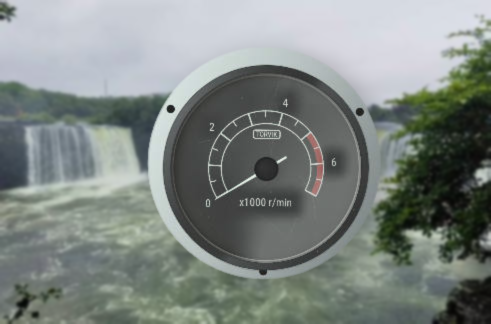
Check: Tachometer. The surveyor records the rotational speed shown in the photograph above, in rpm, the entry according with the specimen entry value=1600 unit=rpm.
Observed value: value=0 unit=rpm
